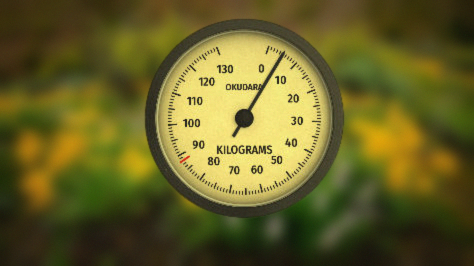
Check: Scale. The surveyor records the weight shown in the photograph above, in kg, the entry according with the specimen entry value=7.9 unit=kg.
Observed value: value=5 unit=kg
